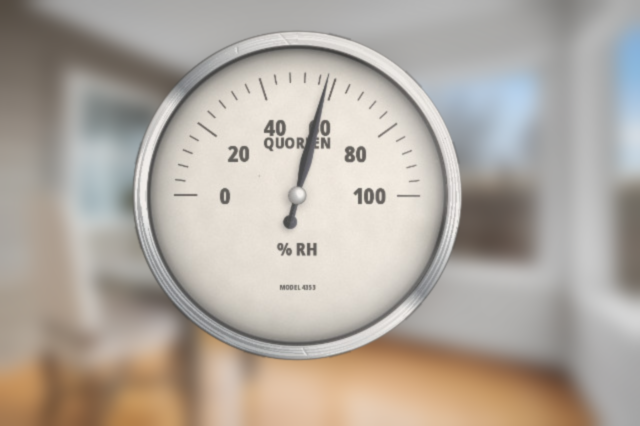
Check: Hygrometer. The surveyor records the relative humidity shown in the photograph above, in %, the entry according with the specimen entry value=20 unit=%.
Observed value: value=58 unit=%
